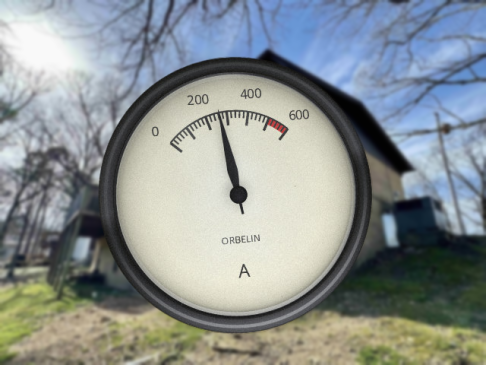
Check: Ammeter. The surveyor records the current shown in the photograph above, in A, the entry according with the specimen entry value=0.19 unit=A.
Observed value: value=260 unit=A
